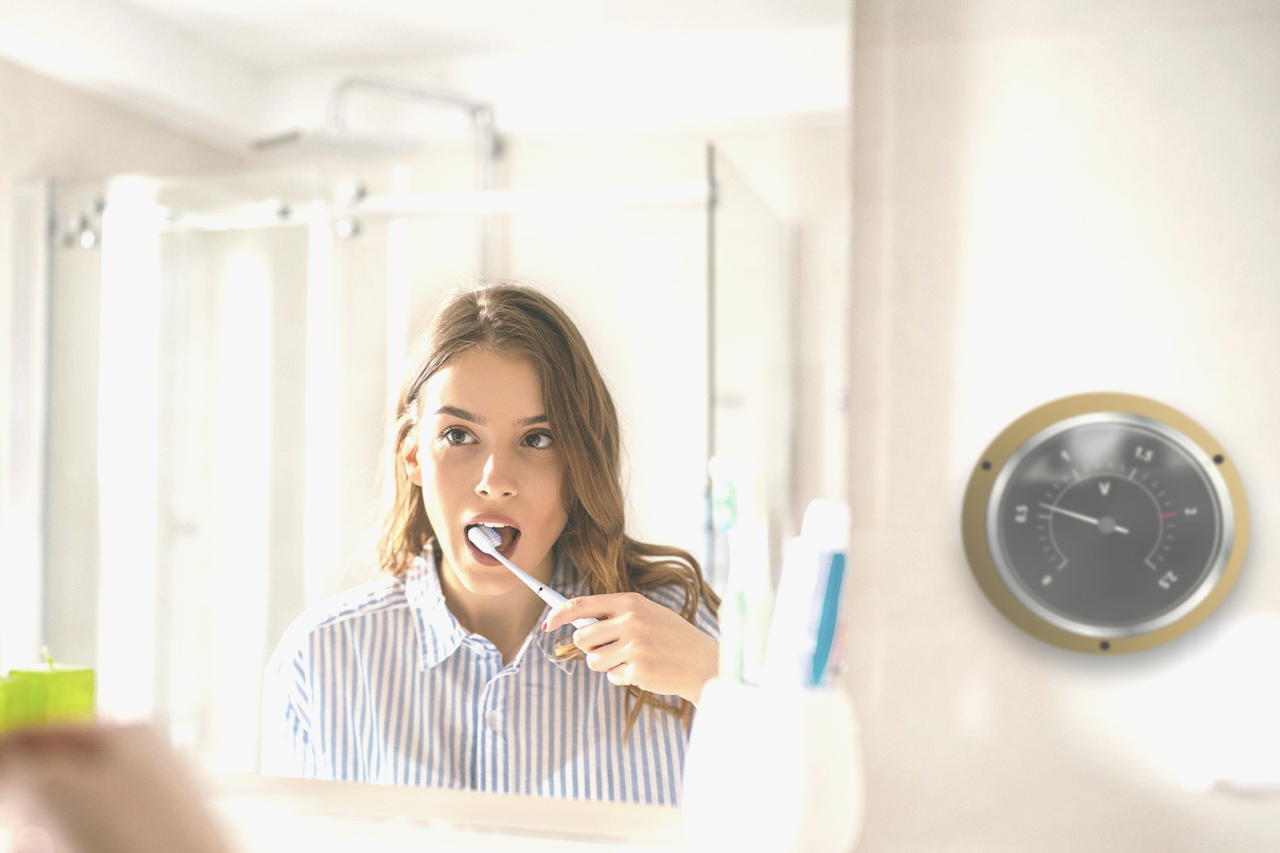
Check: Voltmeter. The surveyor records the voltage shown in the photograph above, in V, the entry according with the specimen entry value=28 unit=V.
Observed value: value=0.6 unit=V
